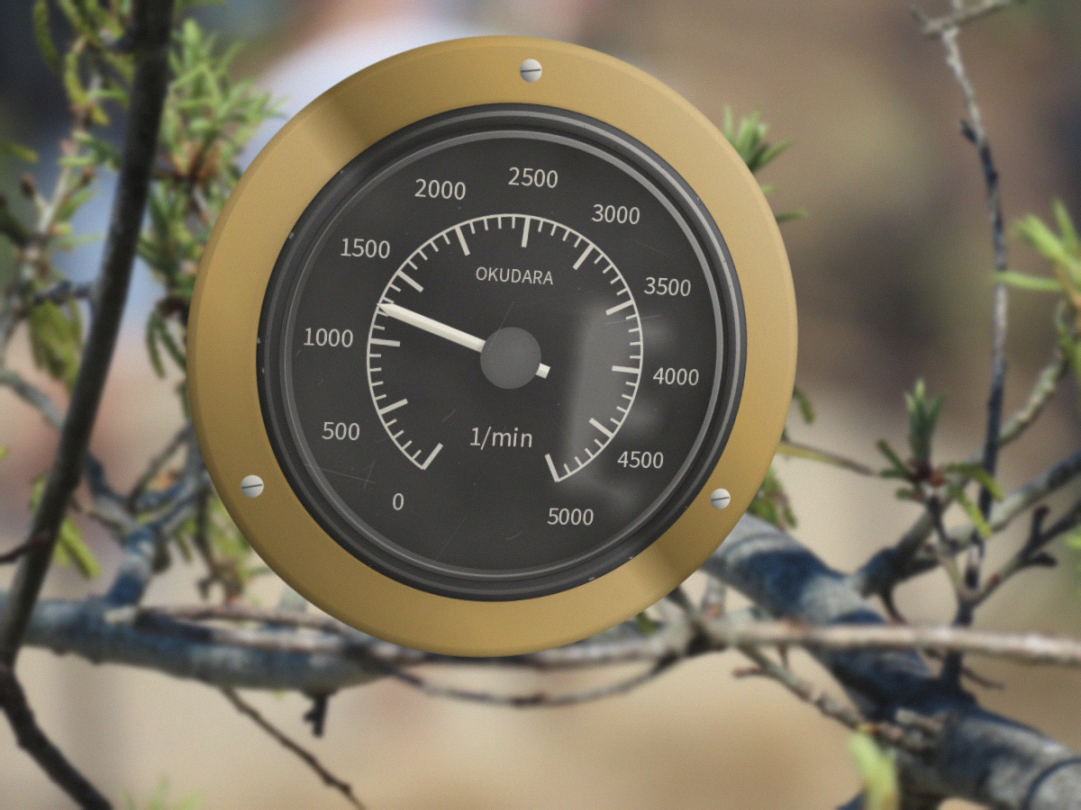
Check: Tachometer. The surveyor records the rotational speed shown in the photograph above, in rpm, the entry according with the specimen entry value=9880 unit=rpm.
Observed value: value=1250 unit=rpm
